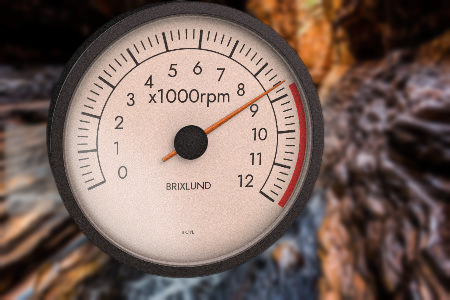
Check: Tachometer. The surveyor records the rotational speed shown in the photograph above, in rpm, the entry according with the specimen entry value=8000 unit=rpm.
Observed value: value=8600 unit=rpm
